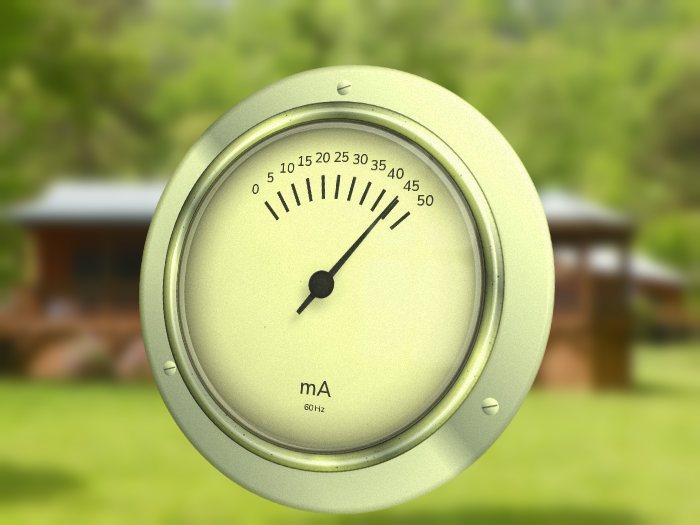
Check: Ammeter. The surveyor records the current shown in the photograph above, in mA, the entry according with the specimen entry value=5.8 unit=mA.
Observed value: value=45 unit=mA
